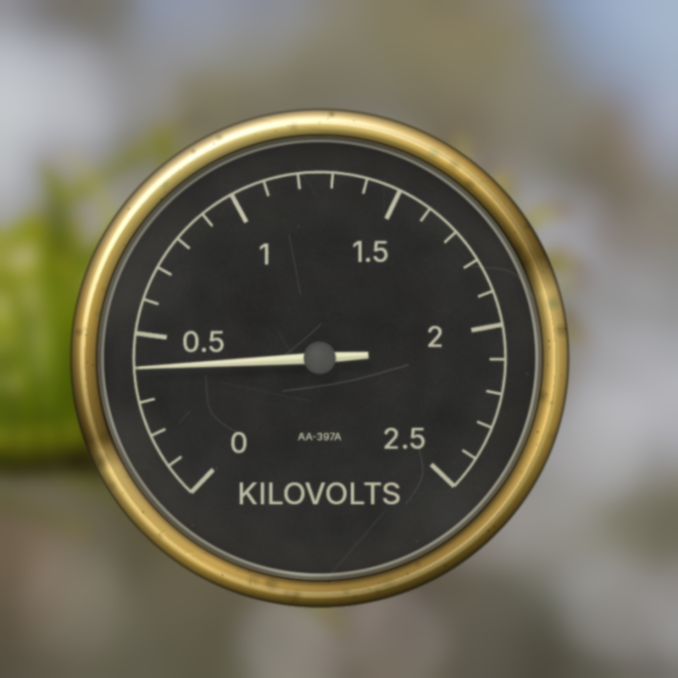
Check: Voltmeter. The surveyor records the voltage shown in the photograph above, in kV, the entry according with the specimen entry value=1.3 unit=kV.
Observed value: value=0.4 unit=kV
